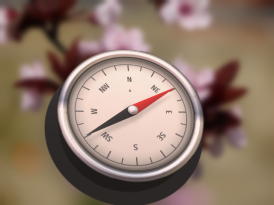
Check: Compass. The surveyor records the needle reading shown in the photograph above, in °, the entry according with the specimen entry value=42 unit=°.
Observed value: value=60 unit=°
